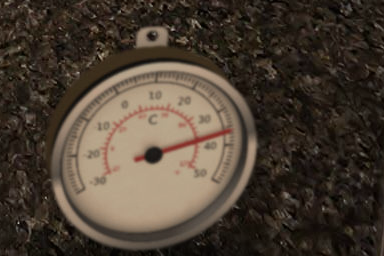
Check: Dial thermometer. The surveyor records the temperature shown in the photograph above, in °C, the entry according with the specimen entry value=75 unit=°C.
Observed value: value=35 unit=°C
